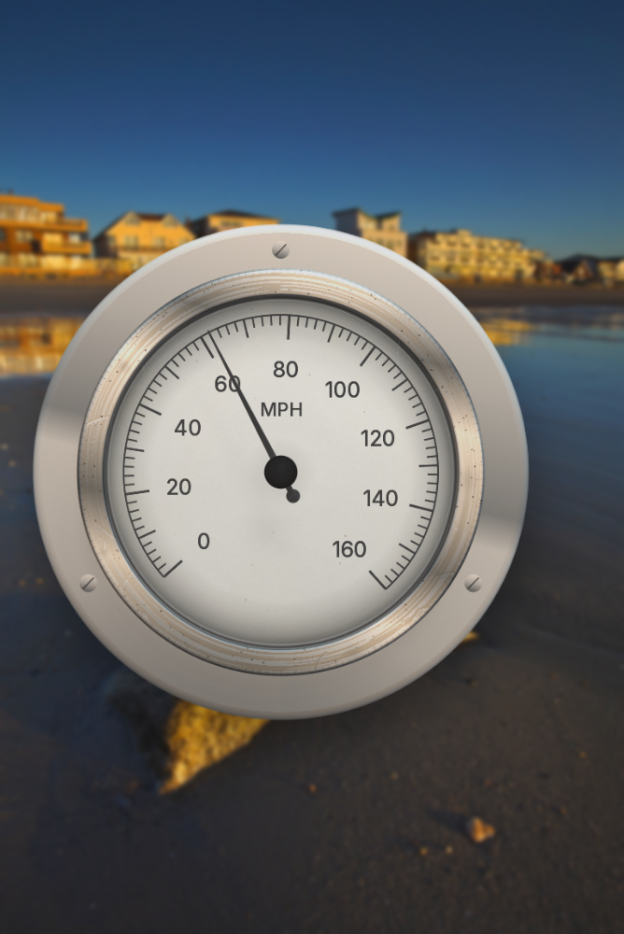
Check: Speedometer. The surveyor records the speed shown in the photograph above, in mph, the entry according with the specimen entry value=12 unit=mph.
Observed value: value=62 unit=mph
